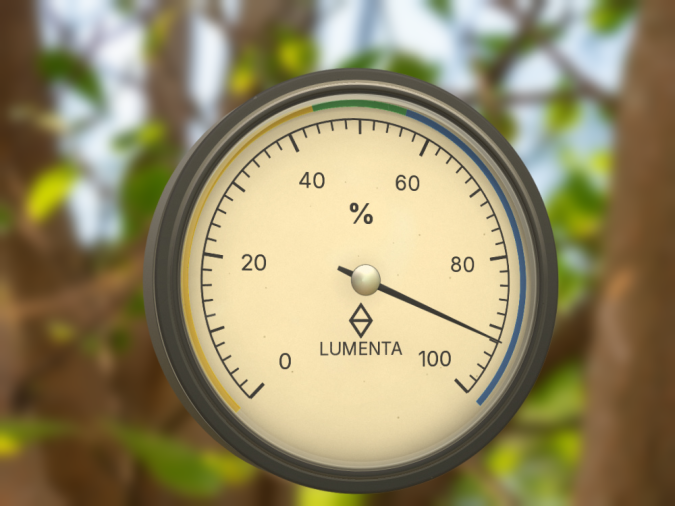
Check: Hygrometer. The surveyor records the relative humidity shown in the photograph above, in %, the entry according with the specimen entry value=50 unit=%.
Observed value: value=92 unit=%
